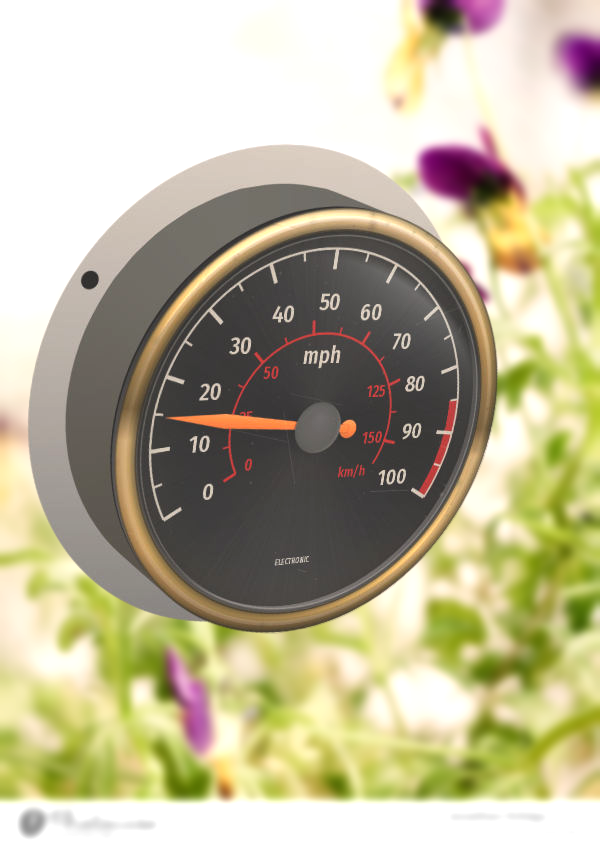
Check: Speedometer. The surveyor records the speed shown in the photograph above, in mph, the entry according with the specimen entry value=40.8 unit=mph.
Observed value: value=15 unit=mph
